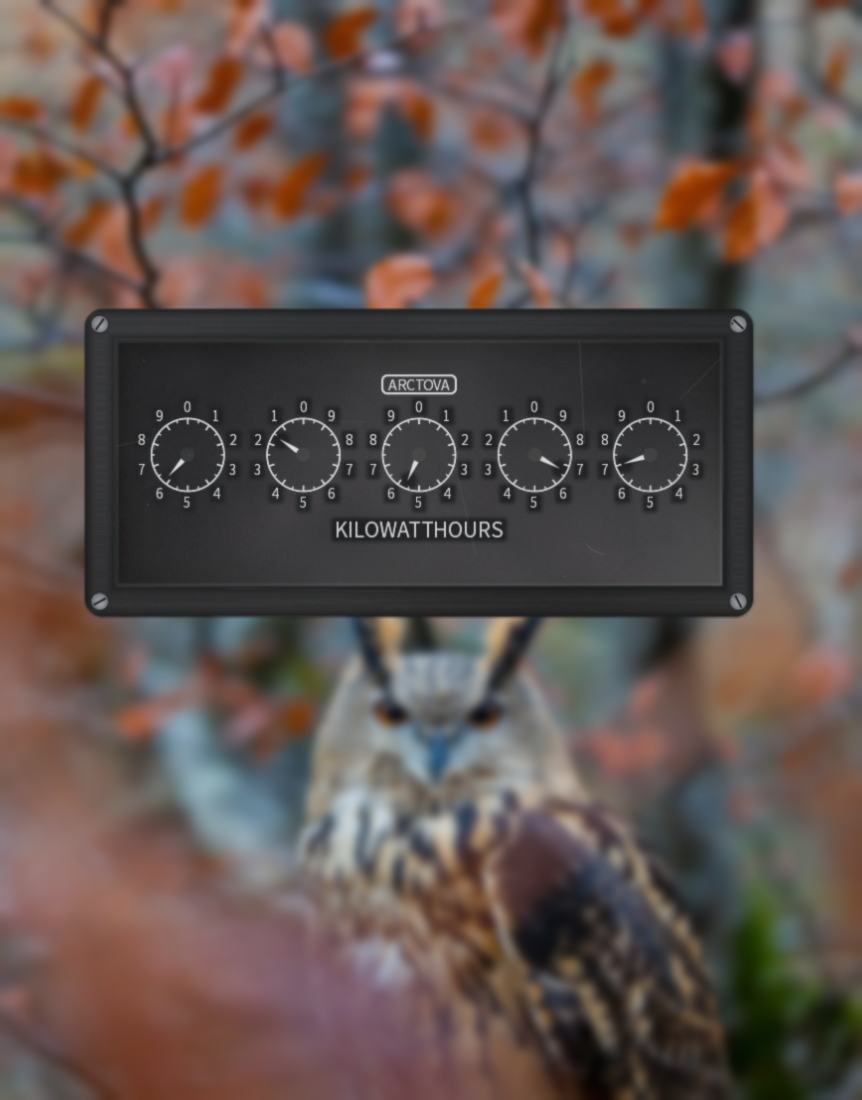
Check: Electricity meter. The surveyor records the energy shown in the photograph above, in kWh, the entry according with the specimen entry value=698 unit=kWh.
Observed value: value=61567 unit=kWh
